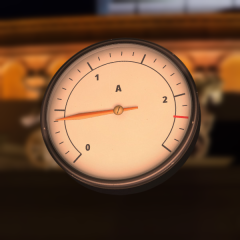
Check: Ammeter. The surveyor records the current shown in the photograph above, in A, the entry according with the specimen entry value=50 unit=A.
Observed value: value=0.4 unit=A
